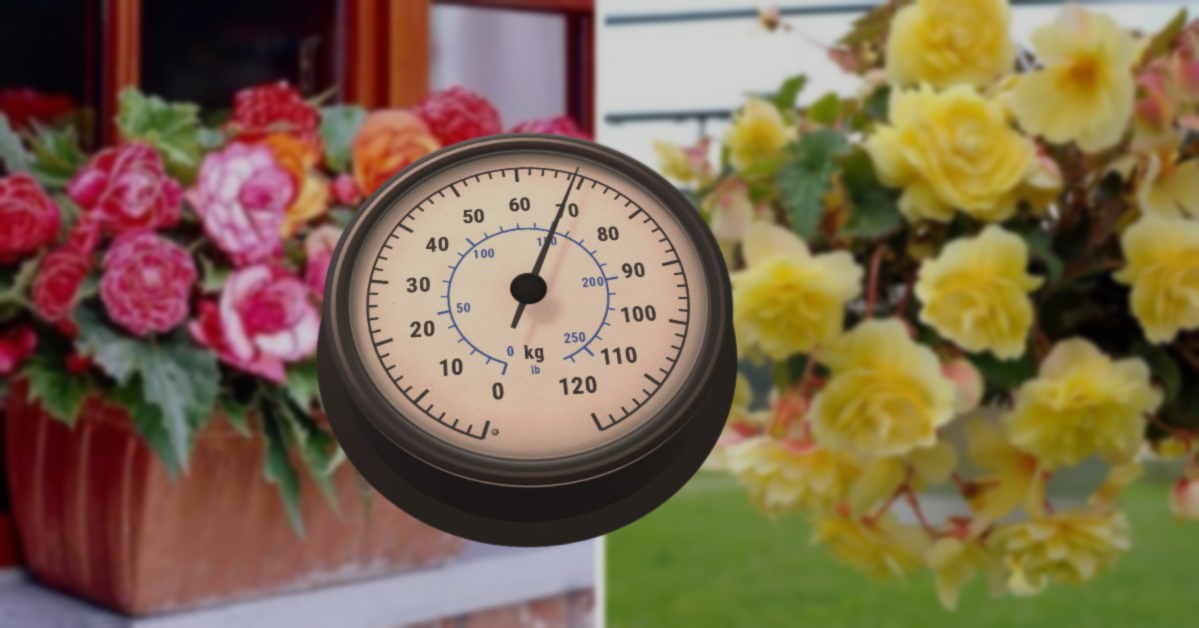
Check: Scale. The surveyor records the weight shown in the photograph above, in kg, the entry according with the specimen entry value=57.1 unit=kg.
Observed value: value=69 unit=kg
